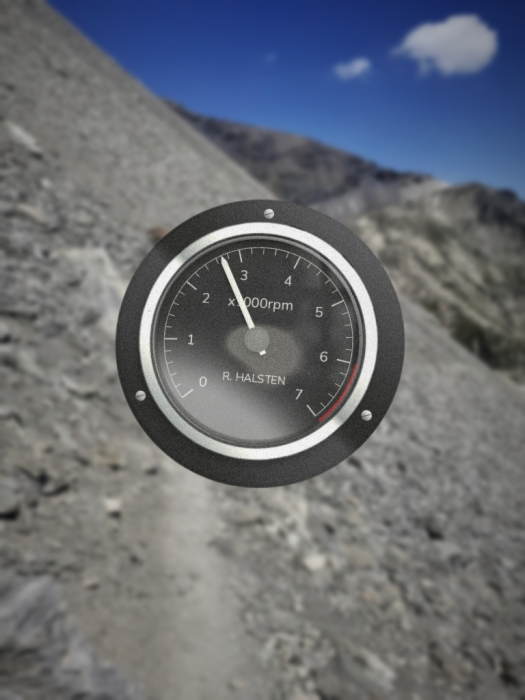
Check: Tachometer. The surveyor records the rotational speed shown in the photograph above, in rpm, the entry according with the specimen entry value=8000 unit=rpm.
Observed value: value=2700 unit=rpm
